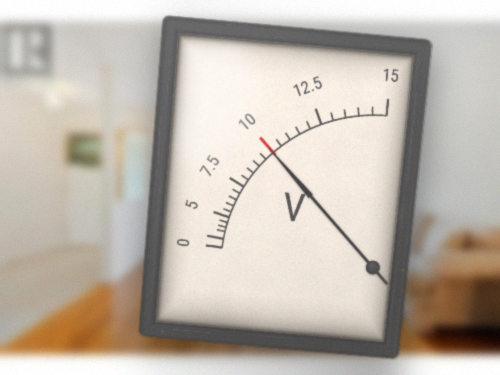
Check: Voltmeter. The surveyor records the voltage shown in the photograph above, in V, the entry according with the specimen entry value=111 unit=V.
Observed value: value=10 unit=V
